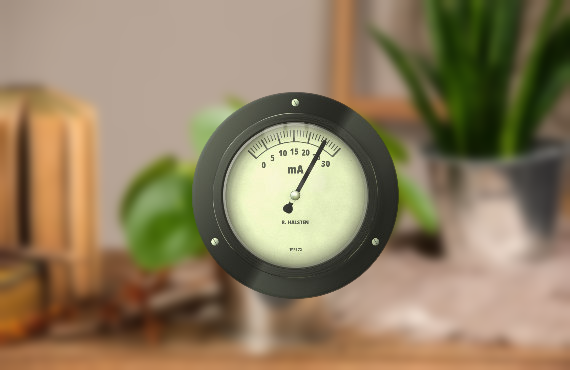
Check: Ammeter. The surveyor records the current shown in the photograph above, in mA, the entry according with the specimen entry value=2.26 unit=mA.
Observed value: value=25 unit=mA
